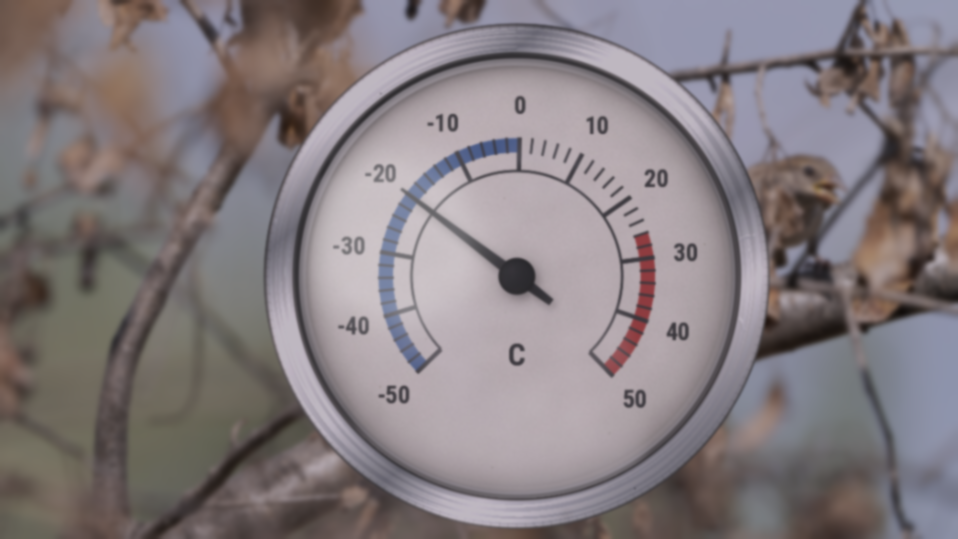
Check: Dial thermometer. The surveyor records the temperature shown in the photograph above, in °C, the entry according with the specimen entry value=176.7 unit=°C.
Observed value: value=-20 unit=°C
